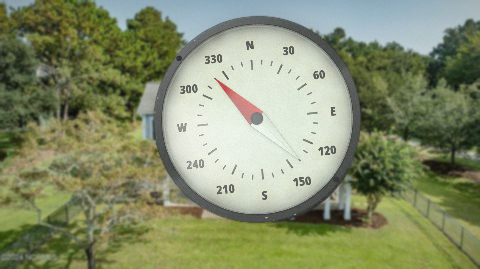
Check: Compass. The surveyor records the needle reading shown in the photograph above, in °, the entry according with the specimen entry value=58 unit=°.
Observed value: value=320 unit=°
